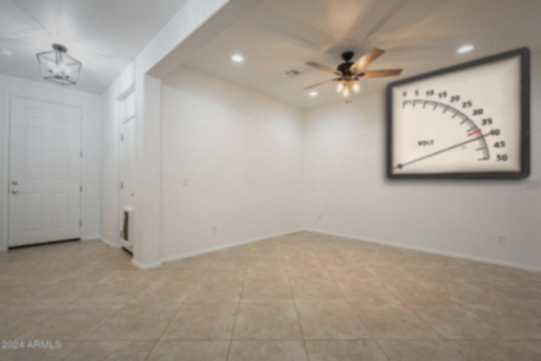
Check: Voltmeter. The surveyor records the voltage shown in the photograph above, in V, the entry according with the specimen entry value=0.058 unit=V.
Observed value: value=40 unit=V
